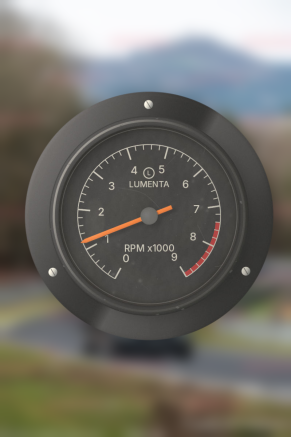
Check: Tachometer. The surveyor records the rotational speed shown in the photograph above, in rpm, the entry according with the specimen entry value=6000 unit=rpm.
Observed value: value=1200 unit=rpm
